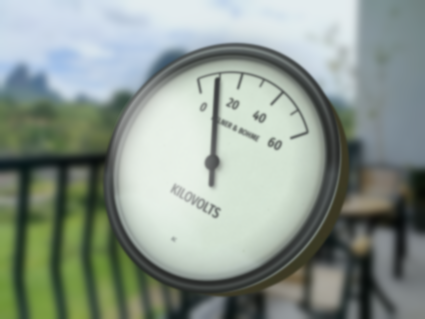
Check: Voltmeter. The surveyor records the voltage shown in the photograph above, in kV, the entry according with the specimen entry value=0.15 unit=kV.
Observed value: value=10 unit=kV
